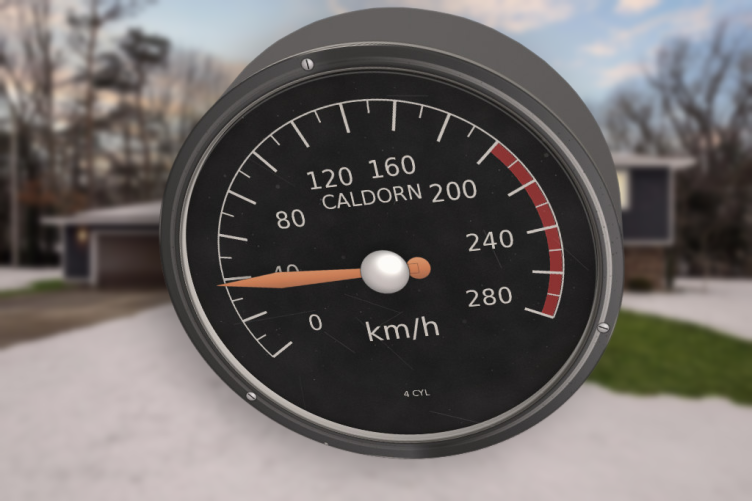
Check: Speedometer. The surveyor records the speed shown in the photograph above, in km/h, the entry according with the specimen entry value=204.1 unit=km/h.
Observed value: value=40 unit=km/h
